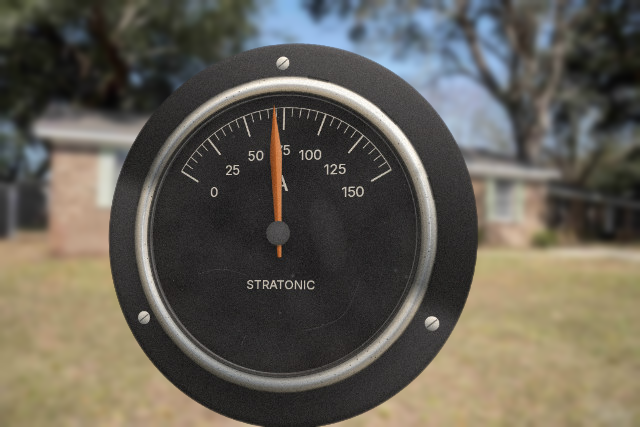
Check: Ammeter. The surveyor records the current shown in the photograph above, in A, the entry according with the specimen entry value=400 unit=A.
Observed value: value=70 unit=A
